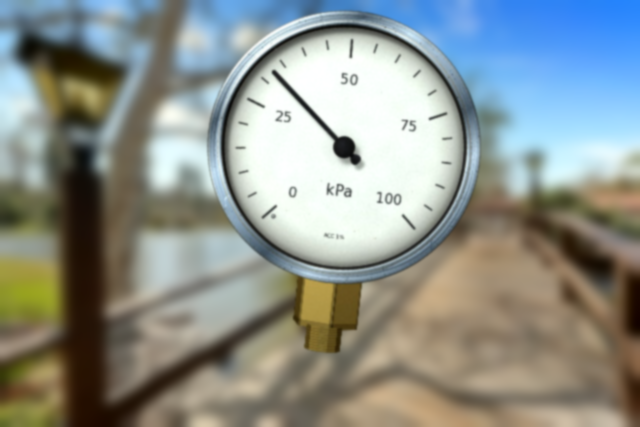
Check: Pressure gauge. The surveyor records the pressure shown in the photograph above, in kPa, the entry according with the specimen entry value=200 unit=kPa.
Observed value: value=32.5 unit=kPa
